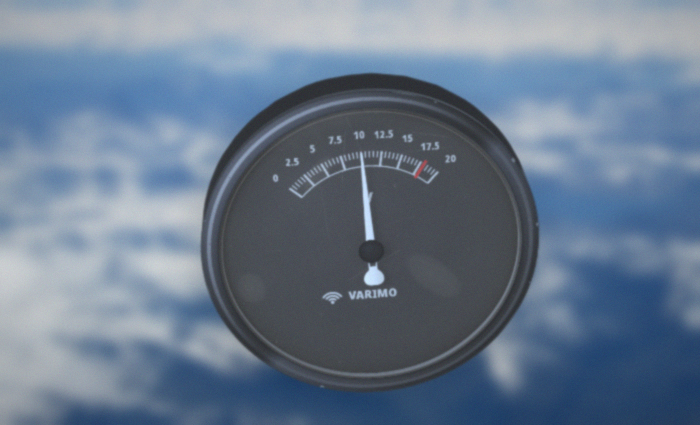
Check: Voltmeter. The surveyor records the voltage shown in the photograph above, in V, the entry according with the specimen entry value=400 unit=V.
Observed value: value=10 unit=V
